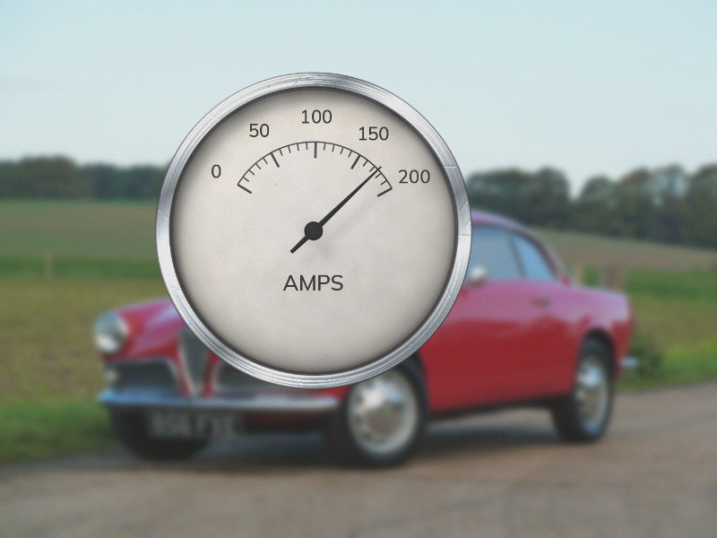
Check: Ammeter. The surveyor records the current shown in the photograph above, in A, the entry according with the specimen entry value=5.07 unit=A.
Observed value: value=175 unit=A
